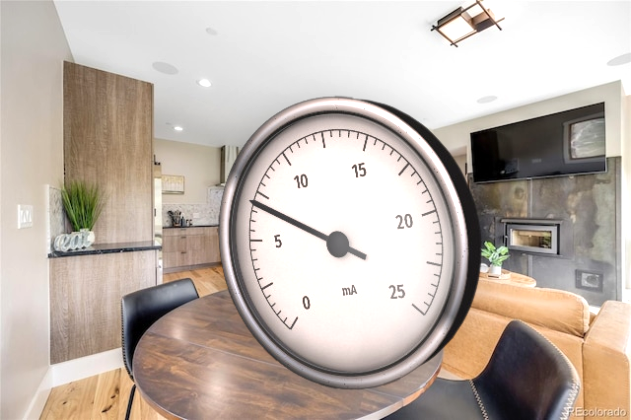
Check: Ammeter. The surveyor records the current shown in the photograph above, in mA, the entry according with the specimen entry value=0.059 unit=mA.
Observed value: value=7 unit=mA
